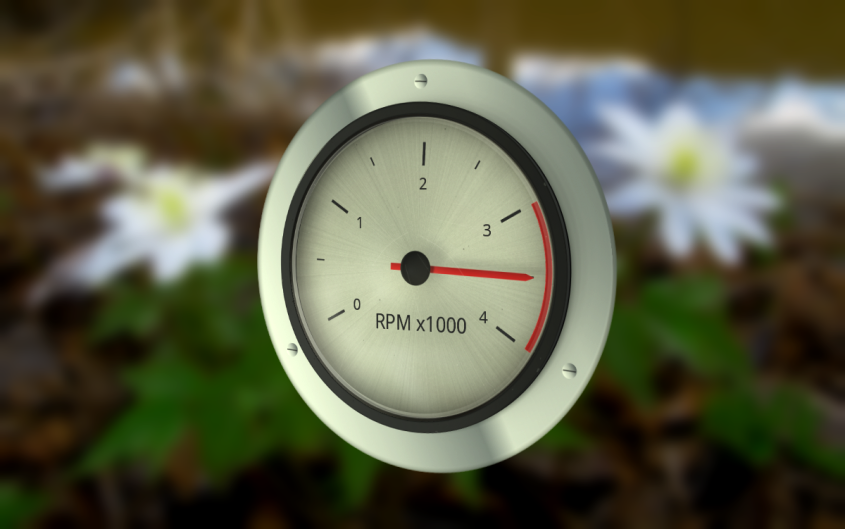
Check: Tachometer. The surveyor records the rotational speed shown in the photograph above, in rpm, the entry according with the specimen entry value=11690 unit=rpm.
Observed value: value=3500 unit=rpm
